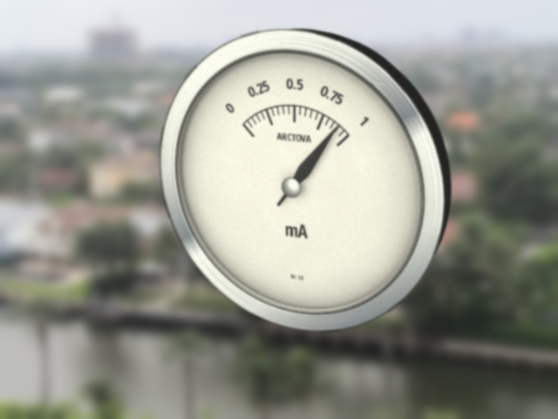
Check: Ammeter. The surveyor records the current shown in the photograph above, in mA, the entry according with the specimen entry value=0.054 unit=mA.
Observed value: value=0.9 unit=mA
